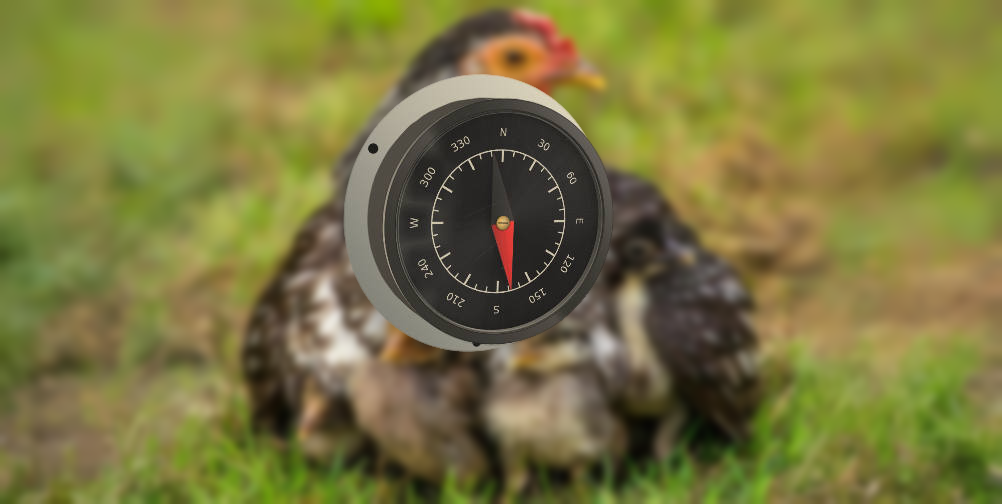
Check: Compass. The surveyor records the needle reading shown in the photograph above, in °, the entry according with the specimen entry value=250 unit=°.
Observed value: value=170 unit=°
